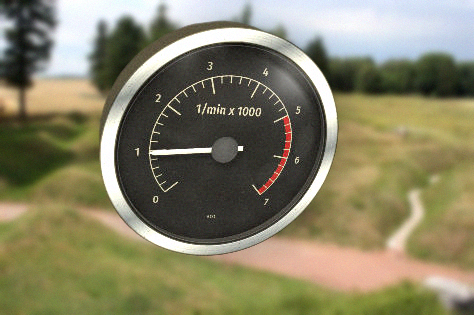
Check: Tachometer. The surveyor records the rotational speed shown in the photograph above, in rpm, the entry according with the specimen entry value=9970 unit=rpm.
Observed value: value=1000 unit=rpm
